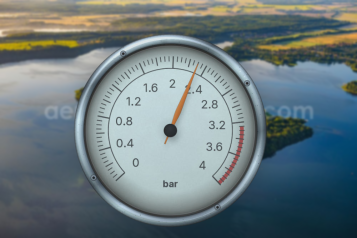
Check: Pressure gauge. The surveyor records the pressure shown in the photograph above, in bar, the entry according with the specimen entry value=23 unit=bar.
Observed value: value=2.3 unit=bar
